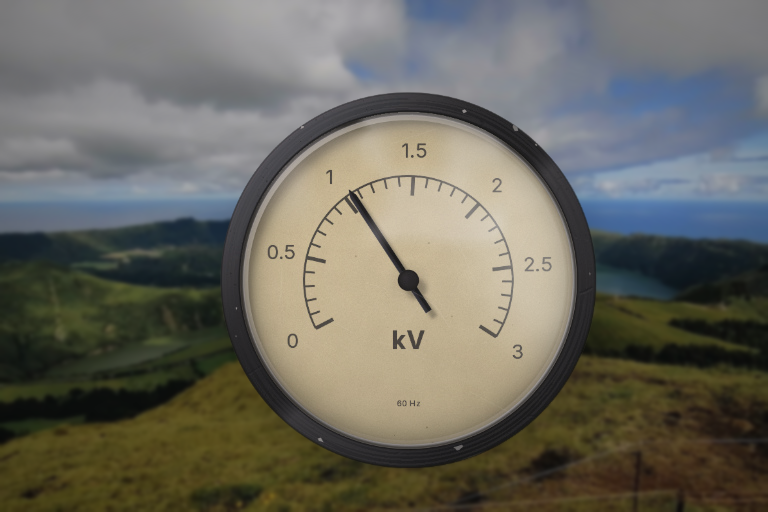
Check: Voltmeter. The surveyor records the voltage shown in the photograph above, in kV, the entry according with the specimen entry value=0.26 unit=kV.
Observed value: value=1.05 unit=kV
